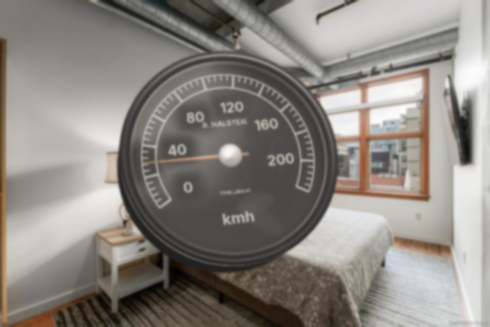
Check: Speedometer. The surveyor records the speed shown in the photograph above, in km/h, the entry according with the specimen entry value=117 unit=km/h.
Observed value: value=28 unit=km/h
